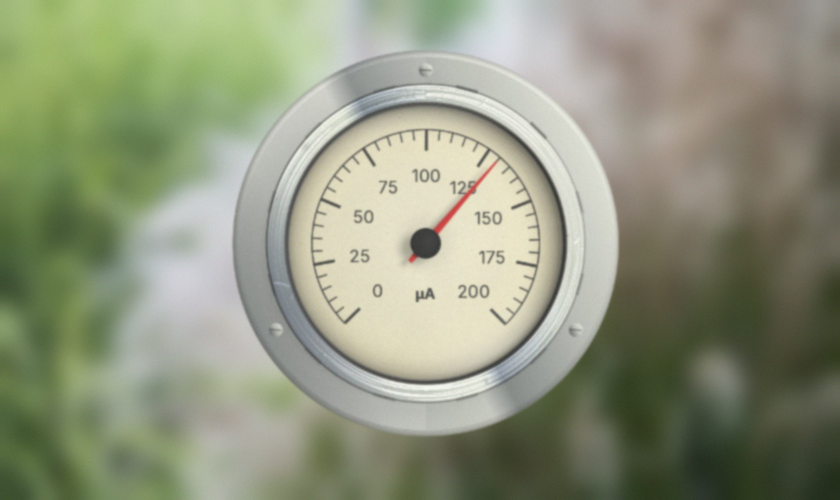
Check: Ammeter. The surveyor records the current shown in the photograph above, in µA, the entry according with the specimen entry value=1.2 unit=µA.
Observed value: value=130 unit=µA
